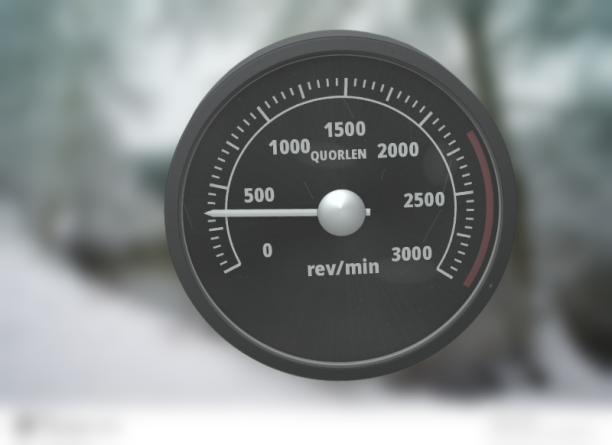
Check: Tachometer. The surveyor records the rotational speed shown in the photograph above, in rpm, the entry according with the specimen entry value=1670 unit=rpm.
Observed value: value=350 unit=rpm
